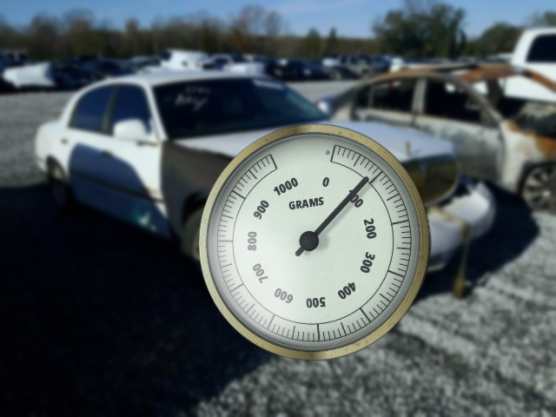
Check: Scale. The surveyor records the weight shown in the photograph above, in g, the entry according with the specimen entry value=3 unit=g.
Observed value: value=90 unit=g
